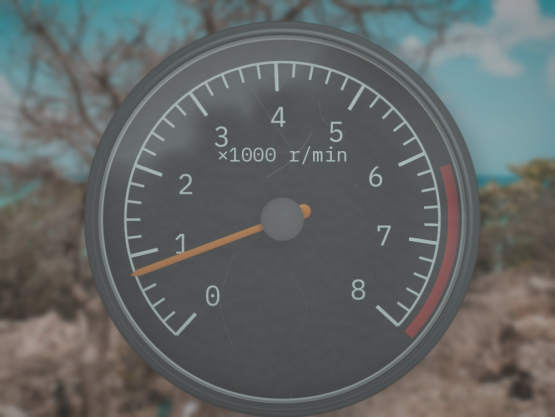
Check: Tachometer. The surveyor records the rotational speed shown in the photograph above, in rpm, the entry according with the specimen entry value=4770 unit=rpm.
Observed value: value=800 unit=rpm
